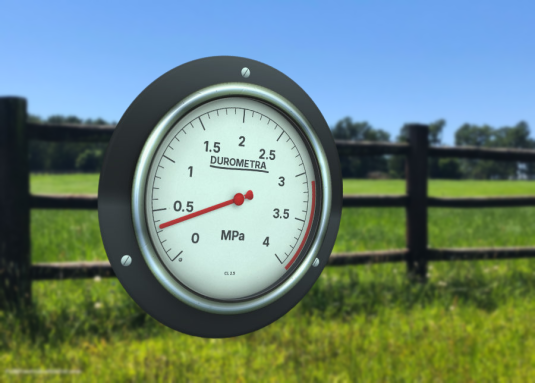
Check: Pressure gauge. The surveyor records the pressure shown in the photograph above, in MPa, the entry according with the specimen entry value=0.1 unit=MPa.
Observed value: value=0.35 unit=MPa
